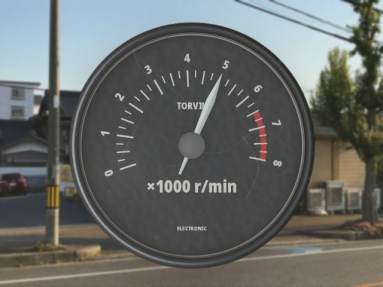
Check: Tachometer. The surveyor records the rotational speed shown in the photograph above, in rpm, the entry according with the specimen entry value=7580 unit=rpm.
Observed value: value=5000 unit=rpm
